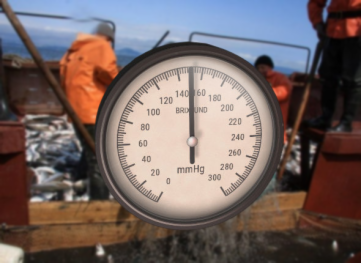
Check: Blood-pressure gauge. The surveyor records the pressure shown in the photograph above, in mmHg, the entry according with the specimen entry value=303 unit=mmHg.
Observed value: value=150 unit=mmHg
